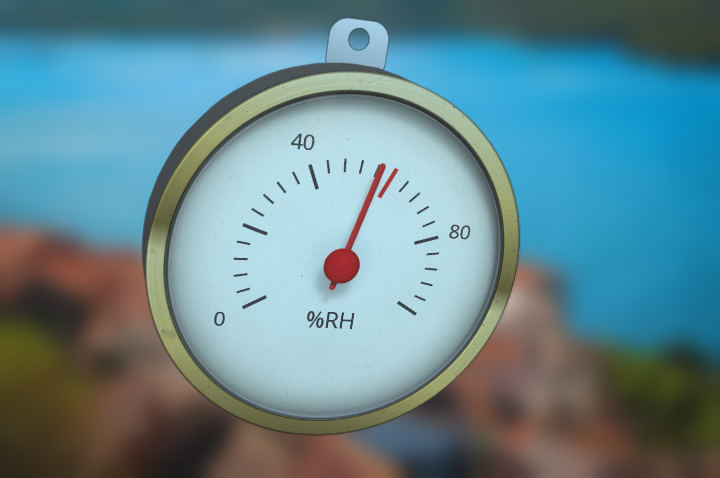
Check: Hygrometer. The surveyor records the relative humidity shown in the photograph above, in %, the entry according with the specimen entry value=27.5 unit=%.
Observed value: value=56 unit=%
